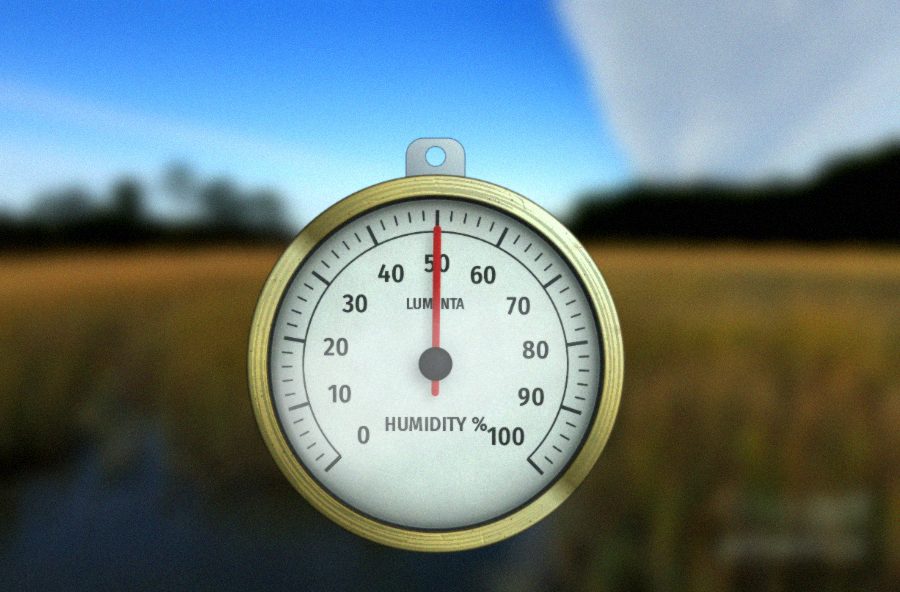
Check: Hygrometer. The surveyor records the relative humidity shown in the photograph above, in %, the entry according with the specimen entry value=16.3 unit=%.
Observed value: value=50 unit=%
